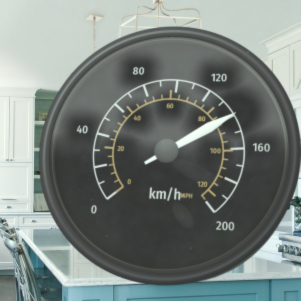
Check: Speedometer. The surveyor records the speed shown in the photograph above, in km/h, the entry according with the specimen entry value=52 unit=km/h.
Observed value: value=140 unit=km/h
